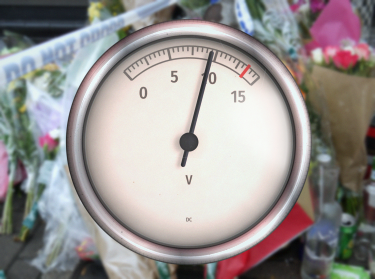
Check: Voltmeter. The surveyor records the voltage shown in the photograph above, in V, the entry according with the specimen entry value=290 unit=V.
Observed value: value=9.5 unit=V
